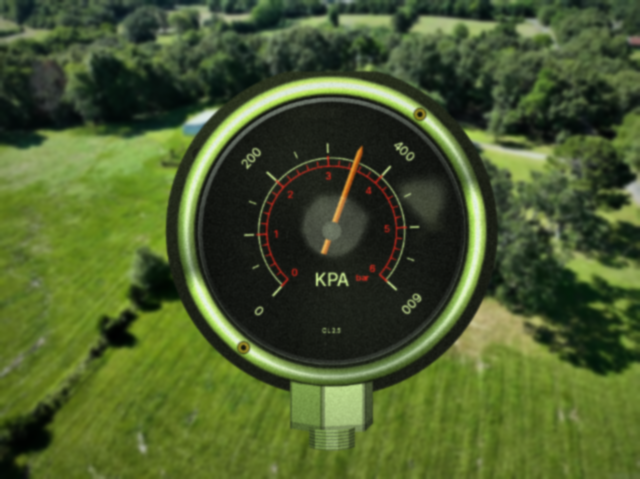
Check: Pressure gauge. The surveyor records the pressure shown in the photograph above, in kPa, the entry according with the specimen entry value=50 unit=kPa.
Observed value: value=350 unit=kPa
